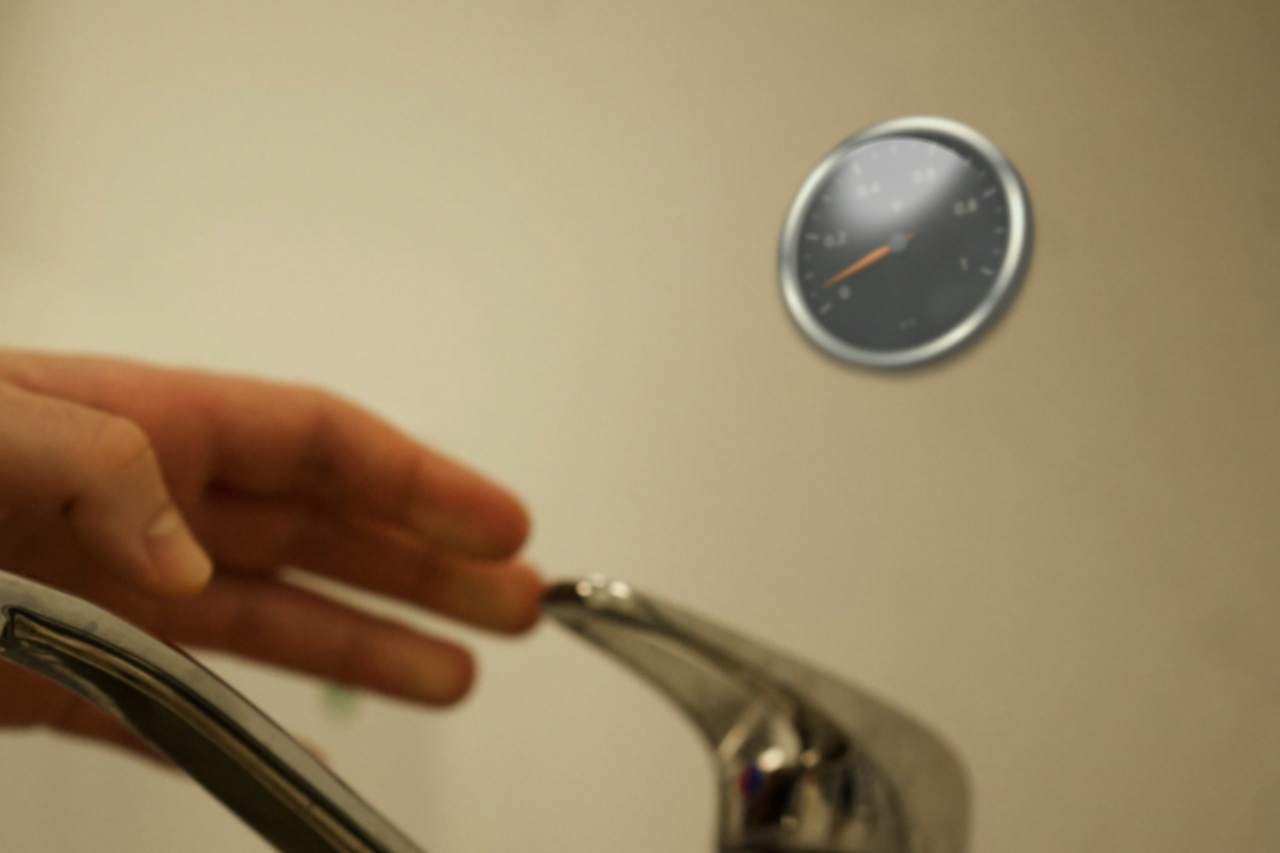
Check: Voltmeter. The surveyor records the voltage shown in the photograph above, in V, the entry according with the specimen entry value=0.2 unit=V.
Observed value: value=0.05 unit=V
